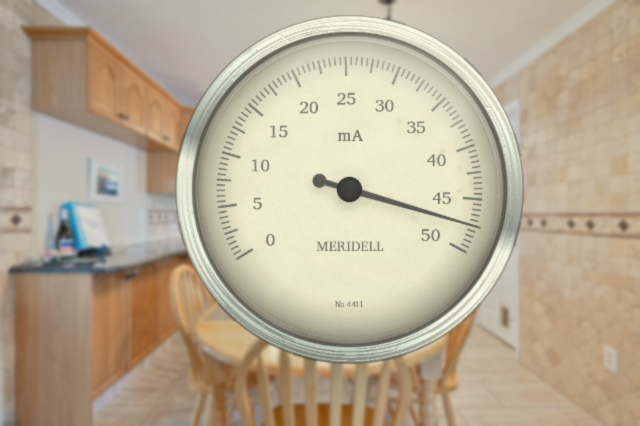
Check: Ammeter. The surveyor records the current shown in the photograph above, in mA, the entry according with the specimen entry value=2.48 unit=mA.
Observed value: value=47.5 unit=mA
